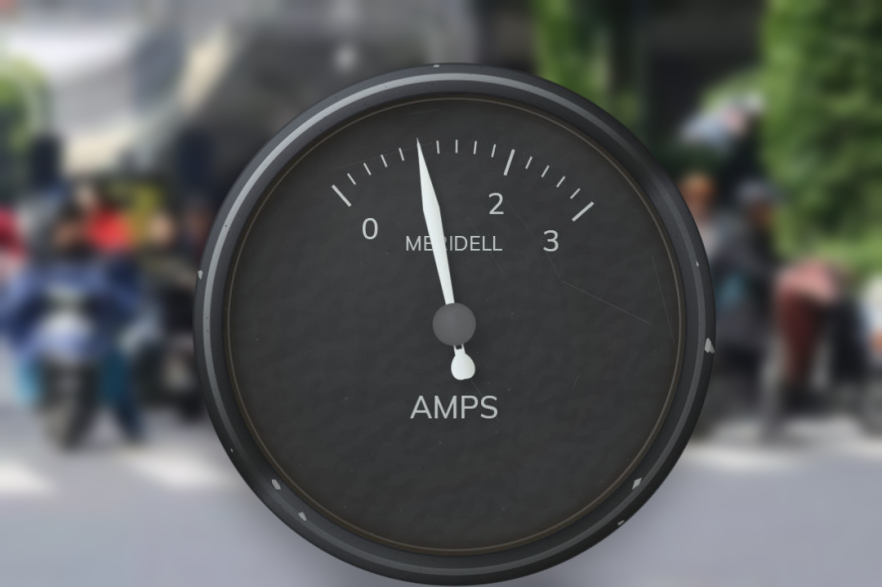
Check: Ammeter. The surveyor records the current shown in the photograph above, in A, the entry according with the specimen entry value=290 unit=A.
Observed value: value=1 unit=A
